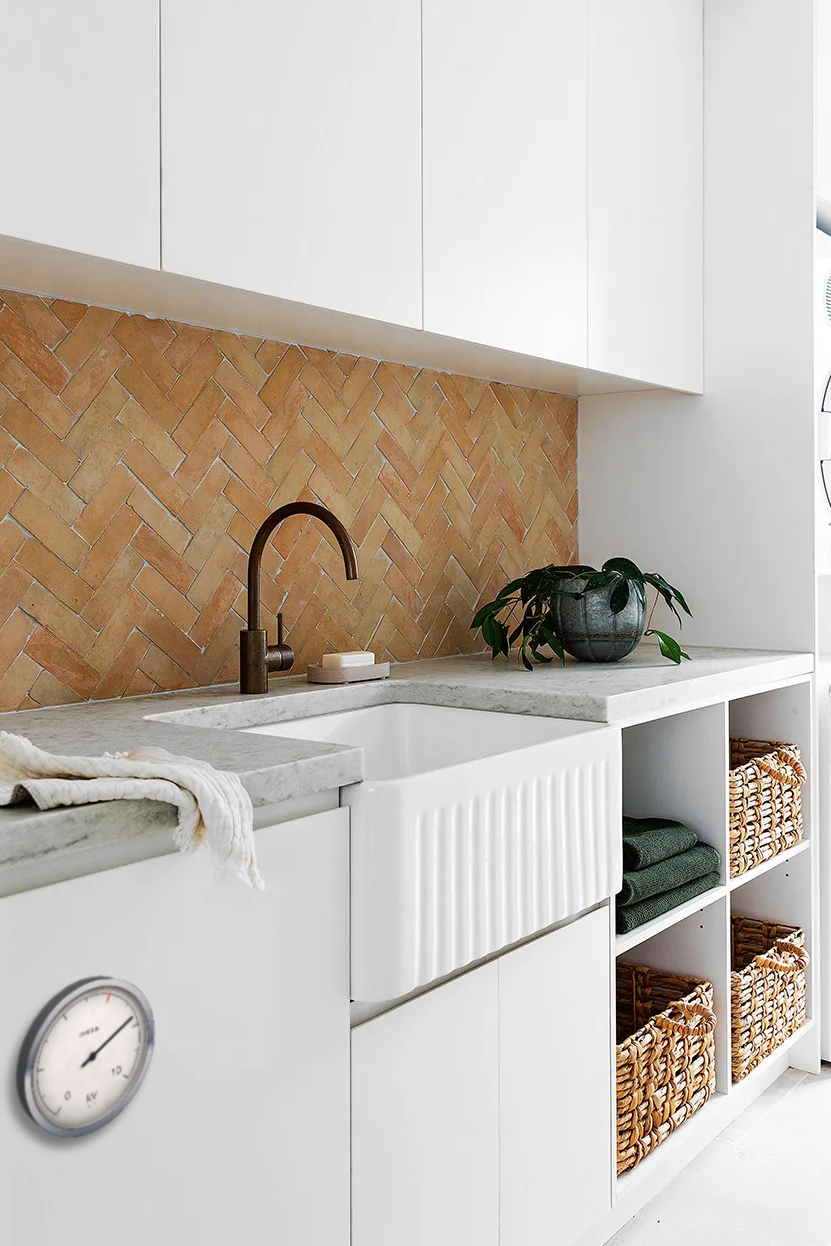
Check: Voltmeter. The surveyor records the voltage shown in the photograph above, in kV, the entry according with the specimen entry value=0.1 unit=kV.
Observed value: value=7.5 unit=kV
